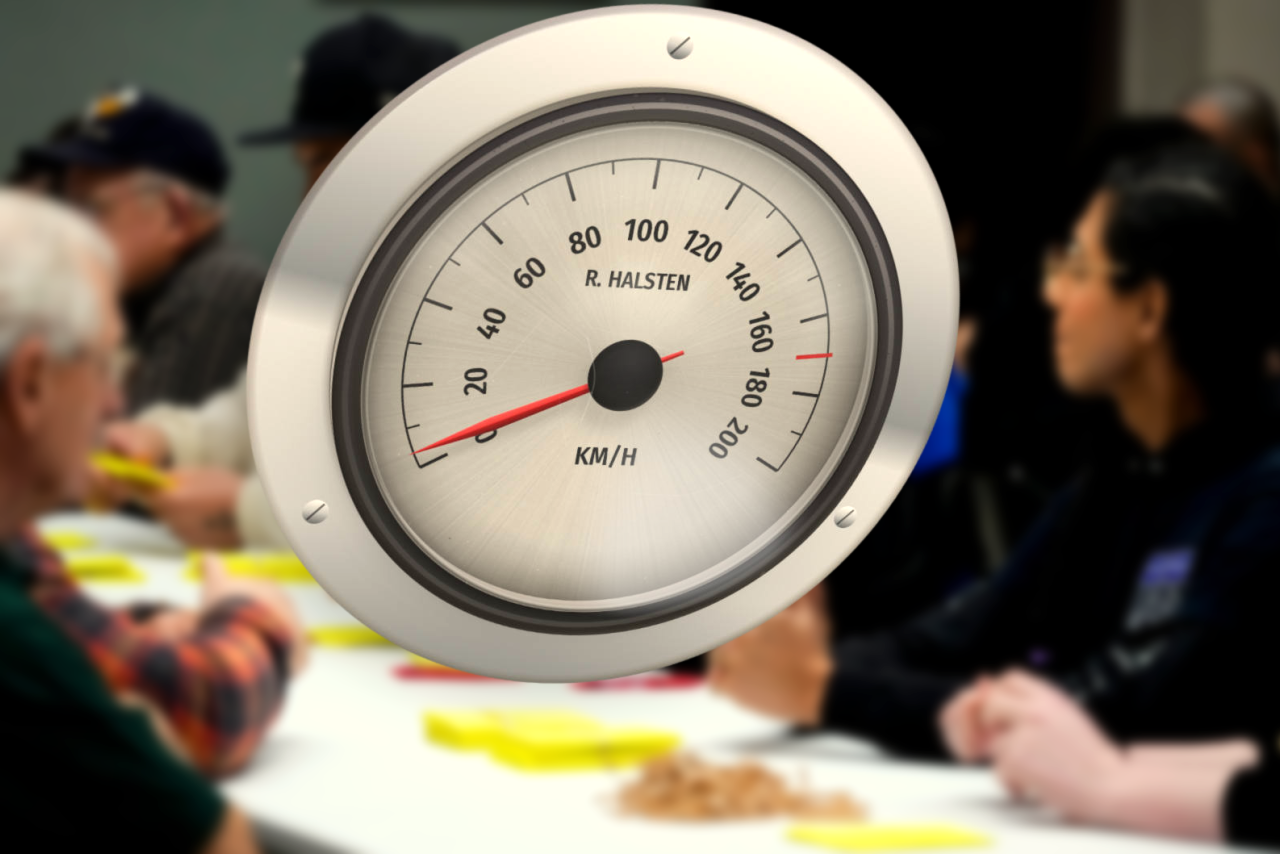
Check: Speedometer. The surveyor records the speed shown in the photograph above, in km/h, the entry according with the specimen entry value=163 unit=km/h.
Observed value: value=5 unit=km/h
